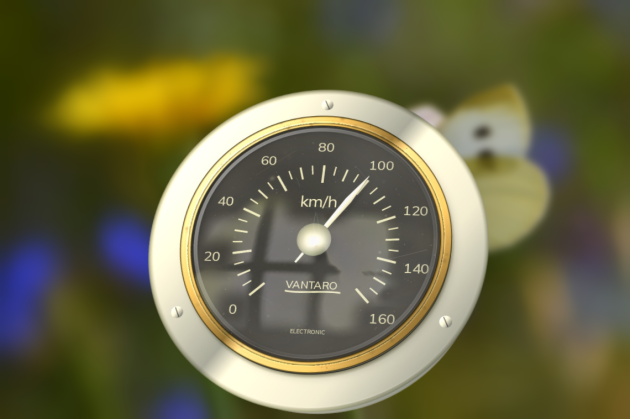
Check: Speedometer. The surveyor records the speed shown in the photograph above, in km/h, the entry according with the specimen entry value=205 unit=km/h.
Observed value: value=100 unit=km/h
